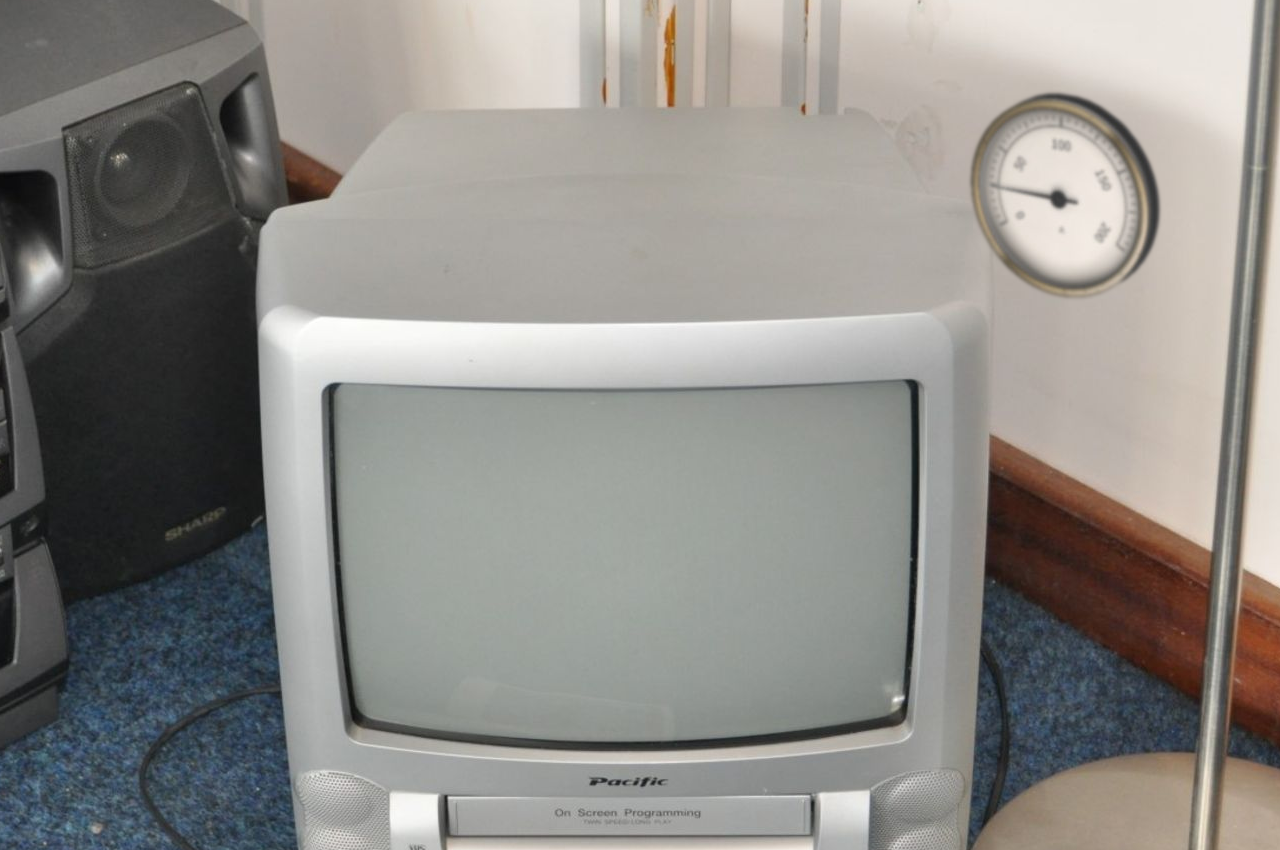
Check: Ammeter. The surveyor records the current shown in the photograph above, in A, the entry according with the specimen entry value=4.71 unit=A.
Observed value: value=25 unit=A
